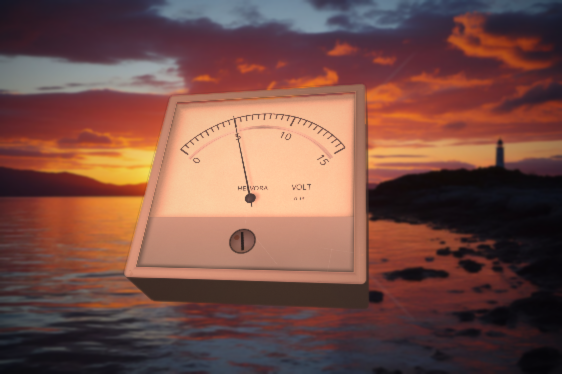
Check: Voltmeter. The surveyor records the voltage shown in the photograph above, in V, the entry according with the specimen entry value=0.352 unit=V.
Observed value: value=5 unit=V
